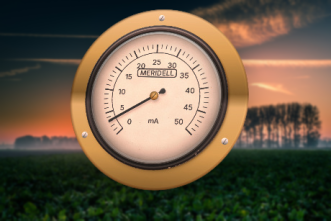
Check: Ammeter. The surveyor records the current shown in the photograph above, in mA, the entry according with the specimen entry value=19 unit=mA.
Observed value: value=3 unit=mA
